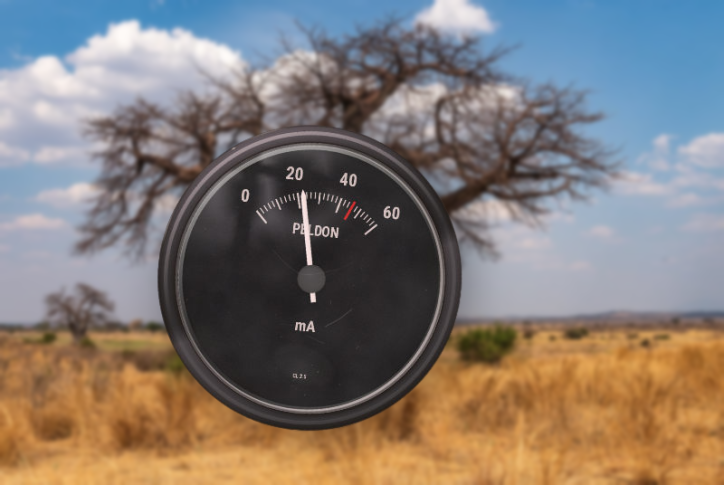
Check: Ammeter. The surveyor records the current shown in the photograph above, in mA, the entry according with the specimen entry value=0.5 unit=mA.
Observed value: value=22 unit=mA
